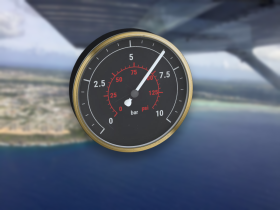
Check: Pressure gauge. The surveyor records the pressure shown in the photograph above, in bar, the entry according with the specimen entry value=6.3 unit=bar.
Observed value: value=6.5 unit=bar
